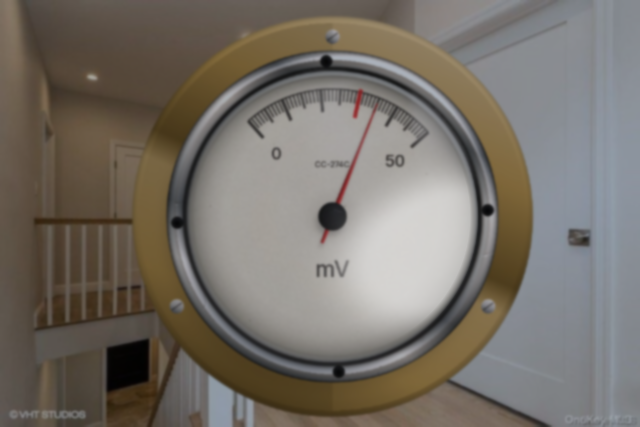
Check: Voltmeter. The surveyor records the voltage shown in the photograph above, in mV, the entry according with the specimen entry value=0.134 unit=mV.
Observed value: value=35 unit=mV
